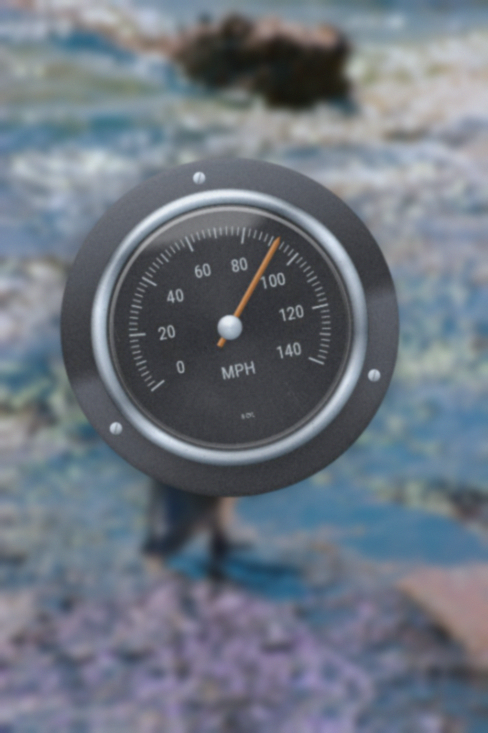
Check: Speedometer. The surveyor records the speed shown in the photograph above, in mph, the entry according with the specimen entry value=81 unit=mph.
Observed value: value=92 unit=mph
